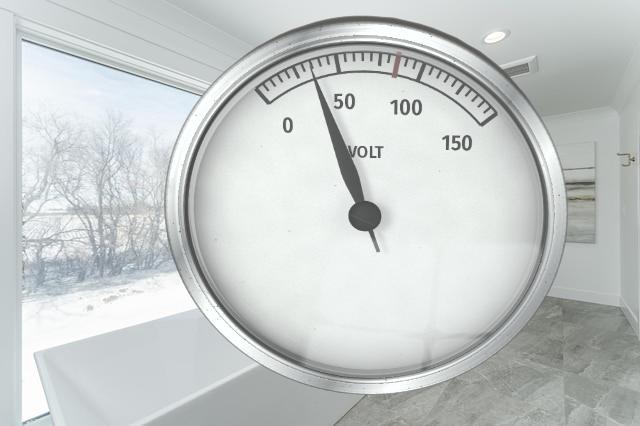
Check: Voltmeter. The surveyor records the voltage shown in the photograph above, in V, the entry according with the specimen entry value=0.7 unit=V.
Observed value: value=35 unit=V
